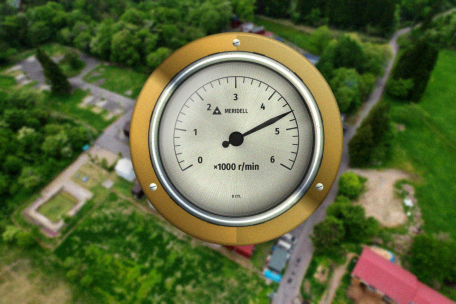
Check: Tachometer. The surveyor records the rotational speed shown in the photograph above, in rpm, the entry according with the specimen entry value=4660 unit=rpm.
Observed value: value=4600 unit=rpm
